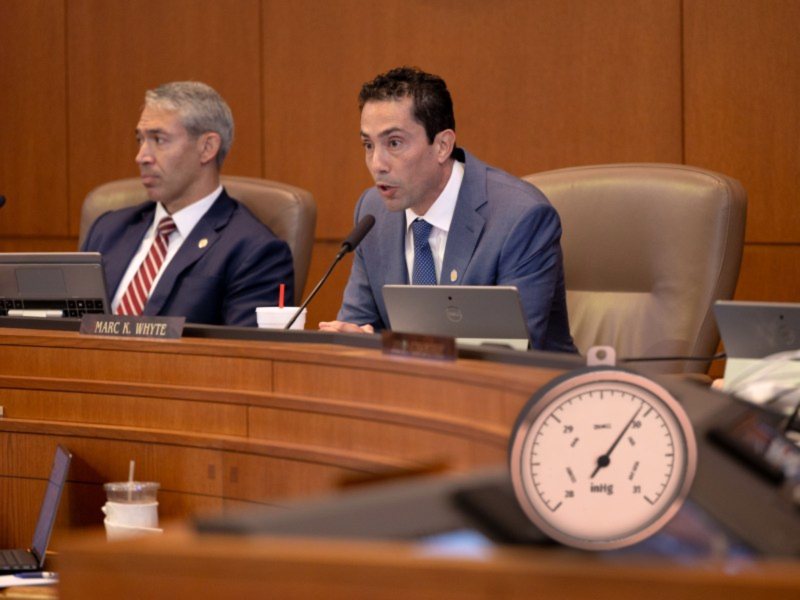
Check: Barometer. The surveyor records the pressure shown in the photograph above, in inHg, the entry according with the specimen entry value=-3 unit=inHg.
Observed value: value=29.9 unit=inHg
